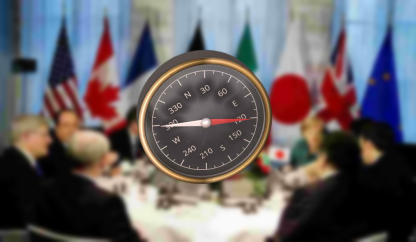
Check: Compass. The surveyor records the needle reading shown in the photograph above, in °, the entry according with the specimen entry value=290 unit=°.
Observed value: value=120 unit=°
